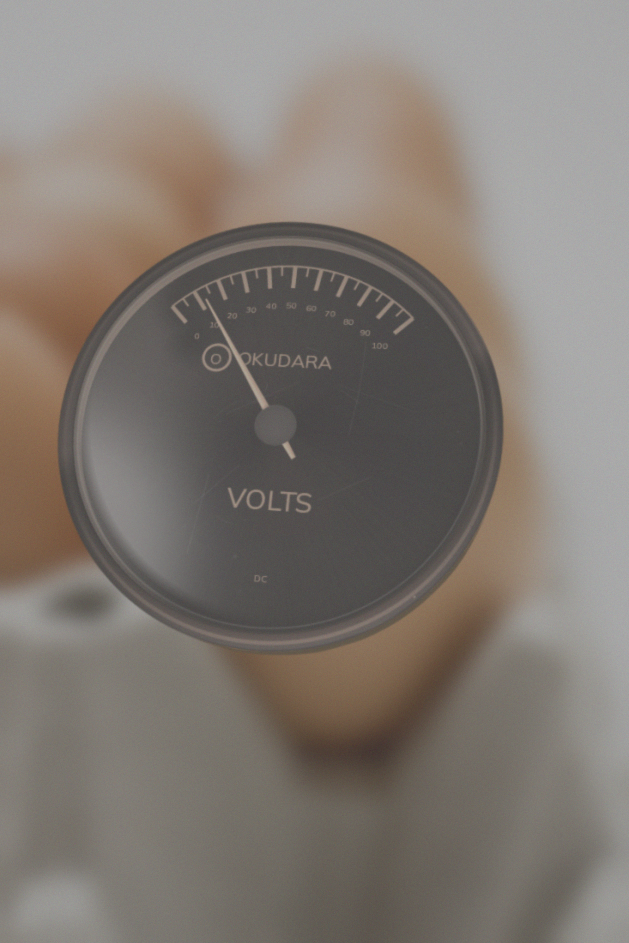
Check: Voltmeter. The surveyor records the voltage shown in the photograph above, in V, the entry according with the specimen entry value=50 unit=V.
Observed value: value=12.5 unit=V
